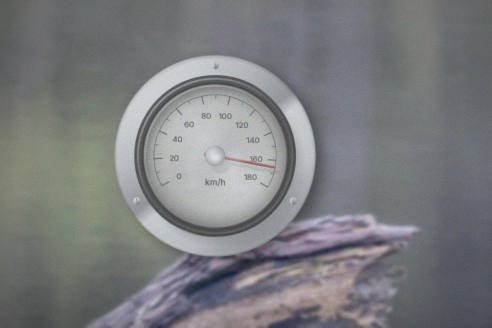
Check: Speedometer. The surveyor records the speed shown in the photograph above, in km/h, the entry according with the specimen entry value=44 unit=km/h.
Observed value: value=165 unit=km/h
